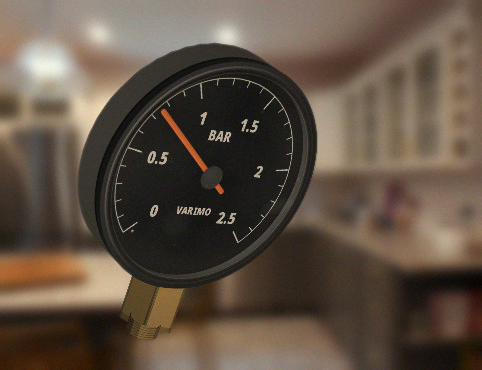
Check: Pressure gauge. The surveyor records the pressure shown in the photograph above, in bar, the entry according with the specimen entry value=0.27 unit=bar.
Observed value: value=0.75 unit=bar
